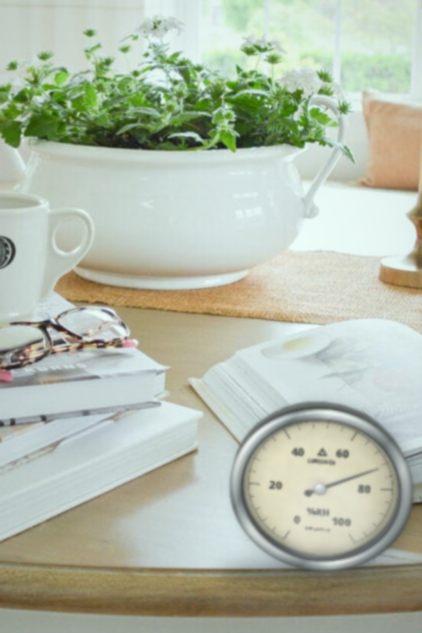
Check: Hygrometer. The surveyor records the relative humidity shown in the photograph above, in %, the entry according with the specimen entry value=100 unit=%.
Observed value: value=72 unit=%
